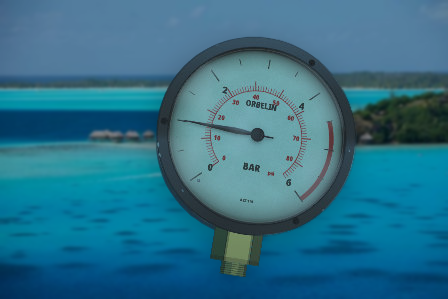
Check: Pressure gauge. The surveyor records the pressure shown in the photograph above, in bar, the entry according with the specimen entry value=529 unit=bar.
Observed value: value=1 unit=bar
